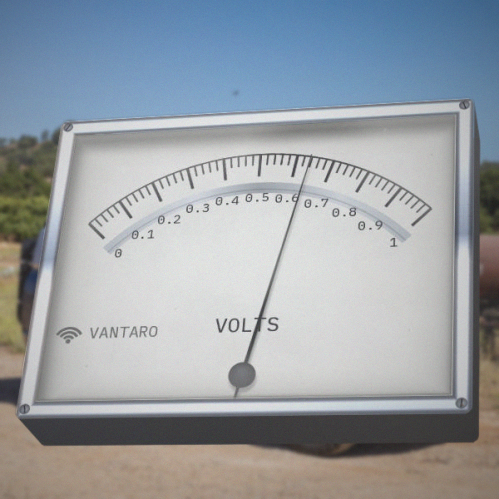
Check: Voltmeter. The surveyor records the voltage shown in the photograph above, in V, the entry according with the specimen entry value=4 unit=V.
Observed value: value=0.64 unit=V
